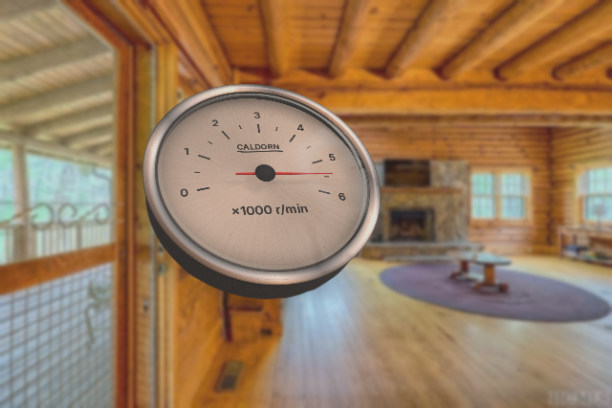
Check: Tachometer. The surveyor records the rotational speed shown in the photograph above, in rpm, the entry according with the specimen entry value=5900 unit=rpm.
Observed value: value=5500 unit=rpm
